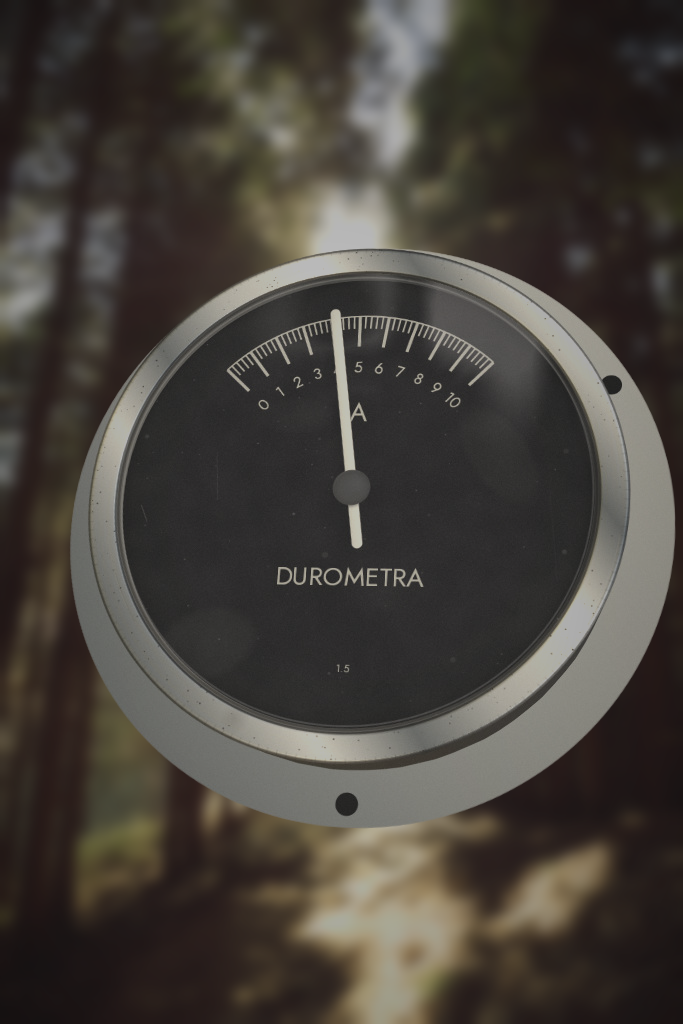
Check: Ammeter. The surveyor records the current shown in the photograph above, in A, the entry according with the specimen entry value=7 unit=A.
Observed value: value=4.2 unit=A
